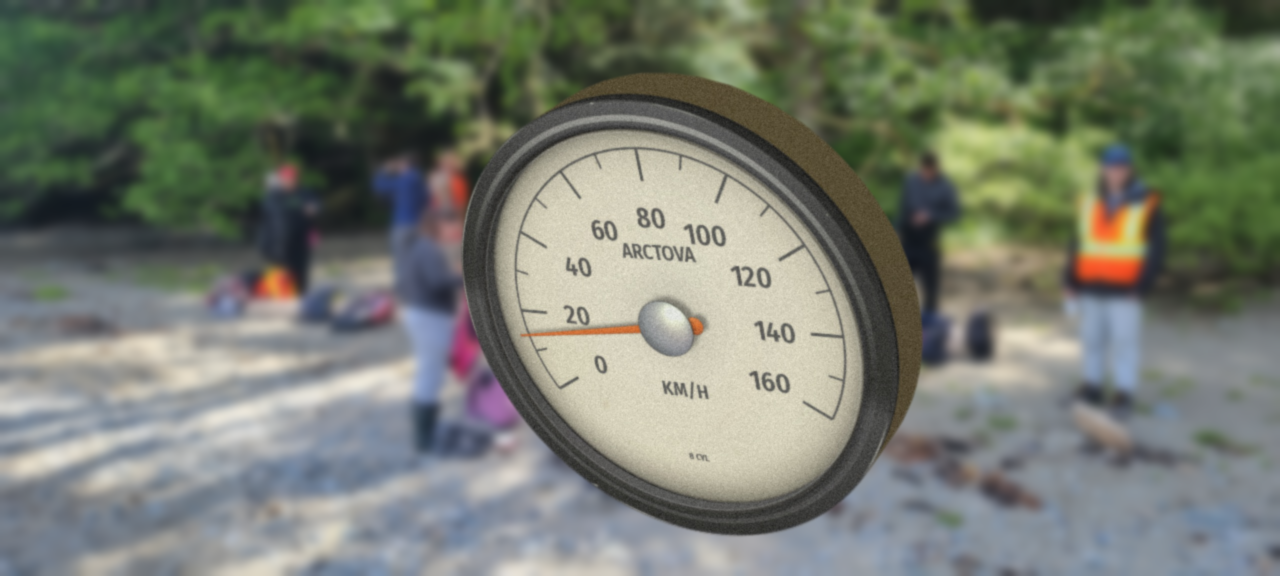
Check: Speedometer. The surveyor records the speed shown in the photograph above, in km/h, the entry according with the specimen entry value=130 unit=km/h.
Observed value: value=15 unit=km/h
